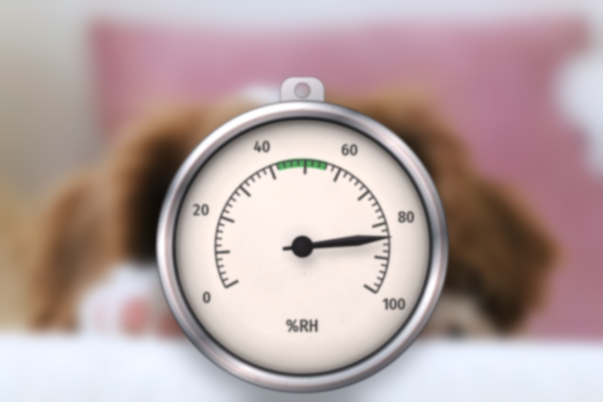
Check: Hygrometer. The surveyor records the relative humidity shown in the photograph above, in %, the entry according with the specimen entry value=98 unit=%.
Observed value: value=84 unit=%
